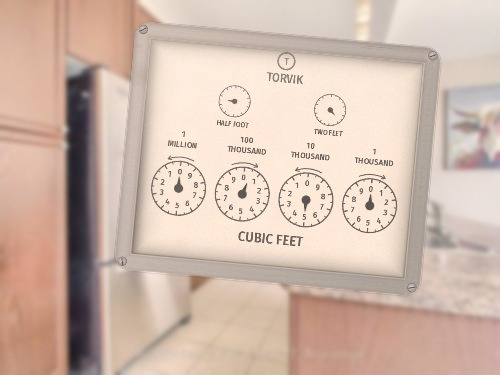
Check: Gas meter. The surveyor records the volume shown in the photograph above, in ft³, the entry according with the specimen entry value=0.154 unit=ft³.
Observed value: value=5000 unit=ft³
